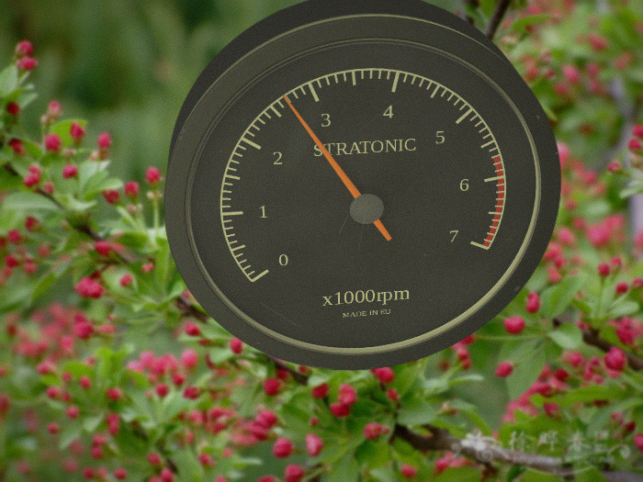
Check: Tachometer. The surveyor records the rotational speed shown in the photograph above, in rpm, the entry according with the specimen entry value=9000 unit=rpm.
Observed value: value=2700 unit=rpm
